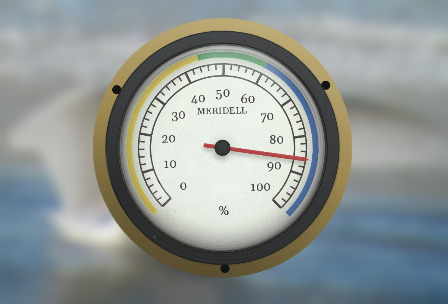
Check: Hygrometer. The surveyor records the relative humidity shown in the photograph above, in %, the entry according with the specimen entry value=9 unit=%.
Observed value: value=86 unit=%
